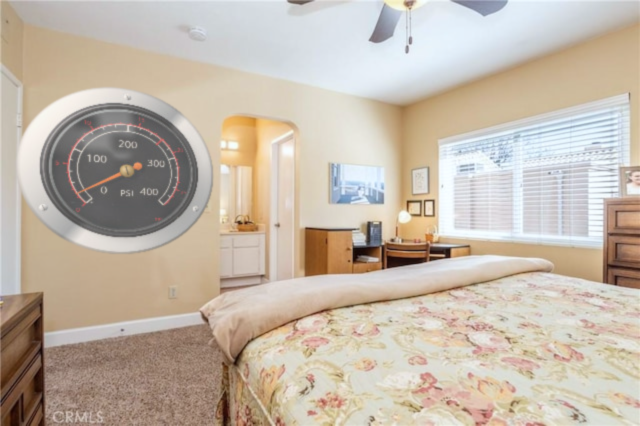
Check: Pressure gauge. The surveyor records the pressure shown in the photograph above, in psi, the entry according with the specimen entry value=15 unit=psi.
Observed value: value=20 unit=psi
